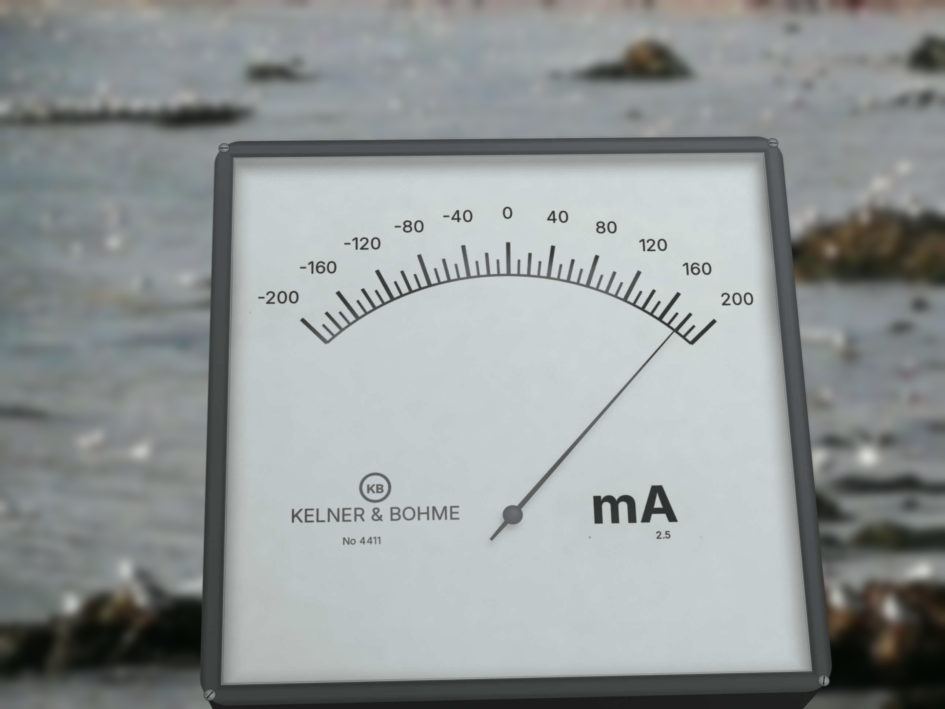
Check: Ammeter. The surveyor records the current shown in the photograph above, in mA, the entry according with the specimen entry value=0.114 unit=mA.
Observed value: value=180 unit=mA
